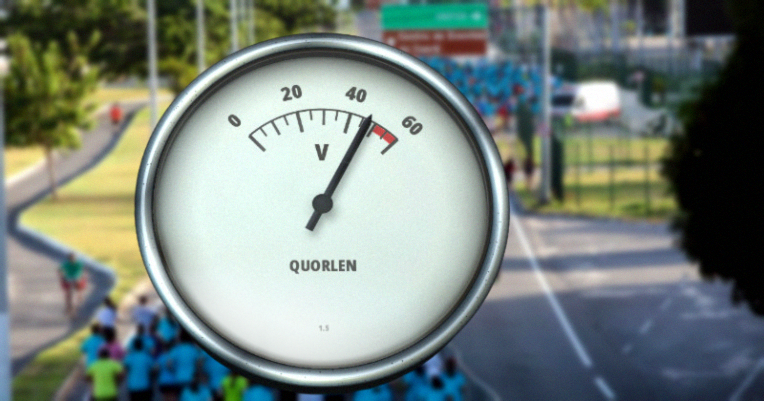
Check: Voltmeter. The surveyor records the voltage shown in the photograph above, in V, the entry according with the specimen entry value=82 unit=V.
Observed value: value=47.5 unit=V
